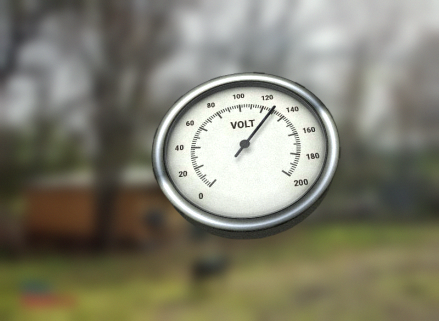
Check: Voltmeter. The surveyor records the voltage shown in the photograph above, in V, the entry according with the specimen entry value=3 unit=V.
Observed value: value=130 unit=V
